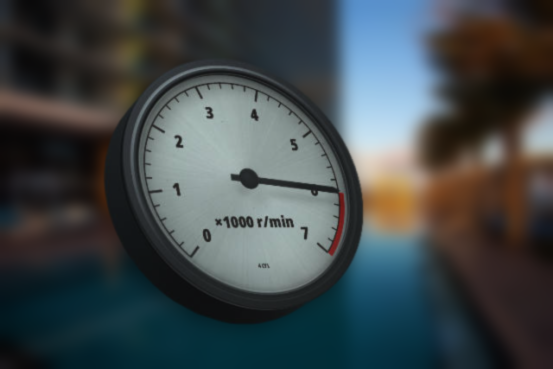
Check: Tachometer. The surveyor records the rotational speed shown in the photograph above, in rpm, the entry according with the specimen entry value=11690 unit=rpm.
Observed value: value=6000 unit=rpm
